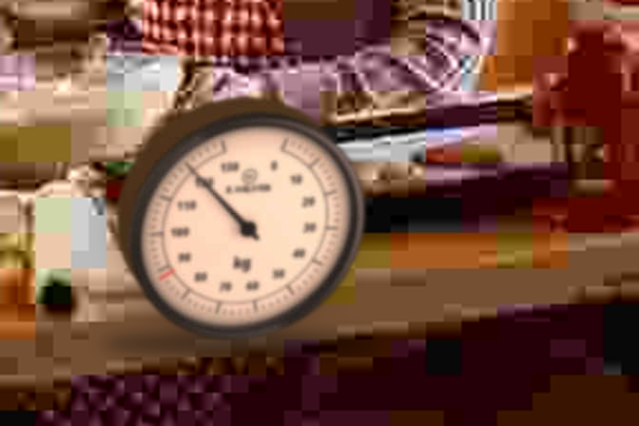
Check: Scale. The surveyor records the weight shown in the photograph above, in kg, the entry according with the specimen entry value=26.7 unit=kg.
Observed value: value=120 unit=kg
